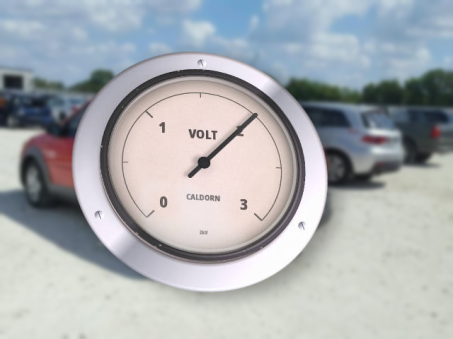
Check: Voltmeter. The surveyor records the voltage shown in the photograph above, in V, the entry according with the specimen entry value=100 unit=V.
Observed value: value=2 unit=V
